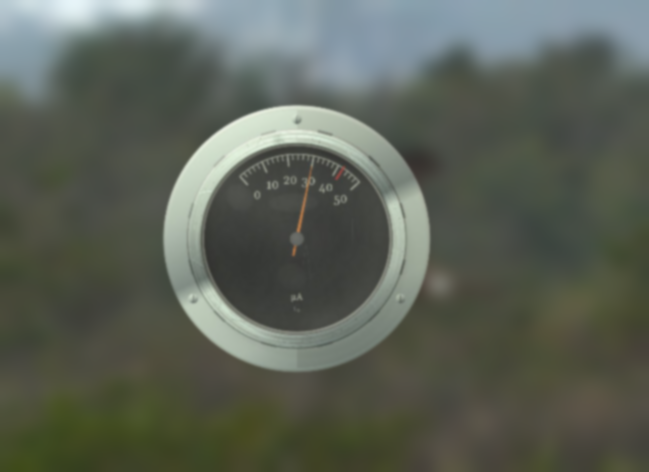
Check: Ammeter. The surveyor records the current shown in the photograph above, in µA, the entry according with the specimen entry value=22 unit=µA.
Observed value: value=30 unit=µA
